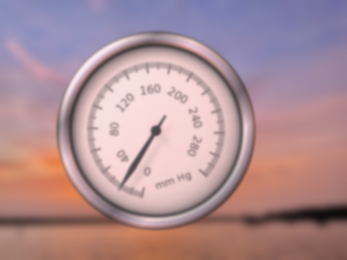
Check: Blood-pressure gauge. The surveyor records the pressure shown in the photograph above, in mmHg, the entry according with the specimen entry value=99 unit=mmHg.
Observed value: value=20 unit=mmHg
